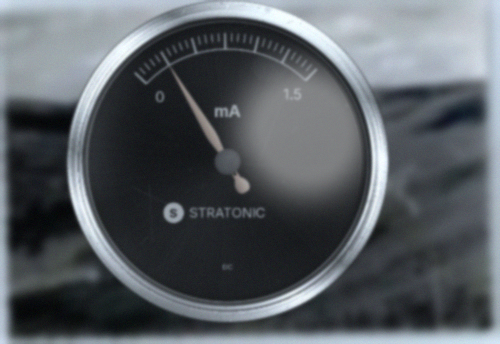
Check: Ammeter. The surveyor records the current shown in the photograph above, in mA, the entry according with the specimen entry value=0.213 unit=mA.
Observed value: value=0.25 unit=mA
